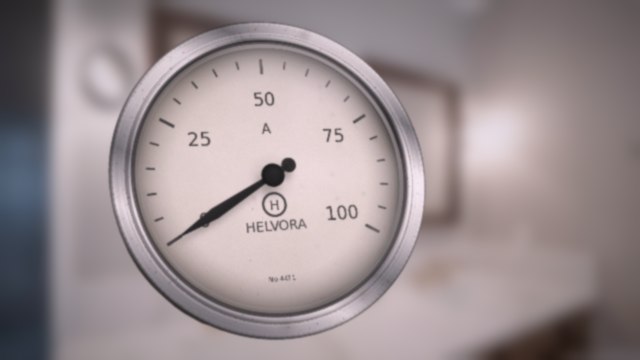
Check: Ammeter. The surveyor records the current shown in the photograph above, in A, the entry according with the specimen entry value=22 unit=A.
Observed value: value=0 unit=A
